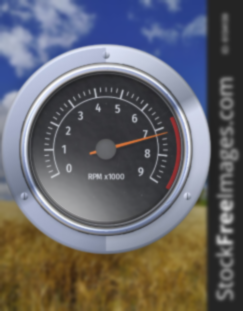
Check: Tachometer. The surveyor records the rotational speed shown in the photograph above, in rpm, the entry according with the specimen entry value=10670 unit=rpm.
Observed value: value=7200 unit=rpm
